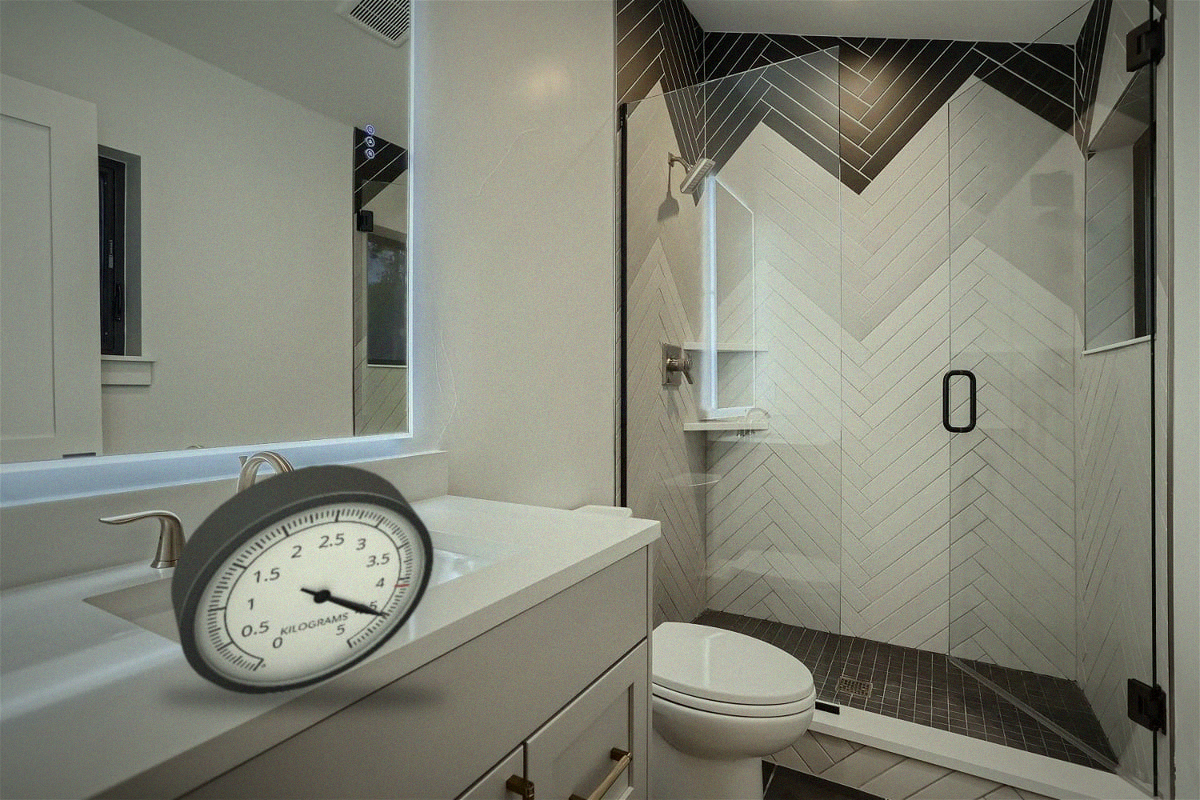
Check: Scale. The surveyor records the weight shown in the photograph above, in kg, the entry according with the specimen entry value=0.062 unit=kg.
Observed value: value=4.5 unit=kg
